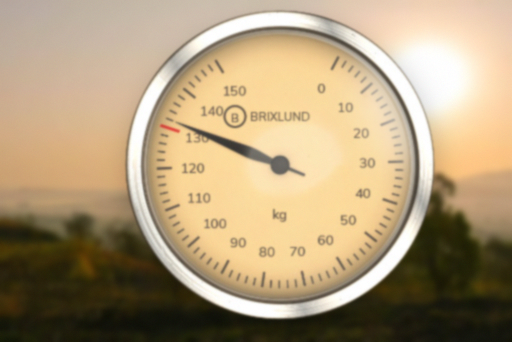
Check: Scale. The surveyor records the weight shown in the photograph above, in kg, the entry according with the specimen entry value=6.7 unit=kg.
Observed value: value=132 unit=kg
